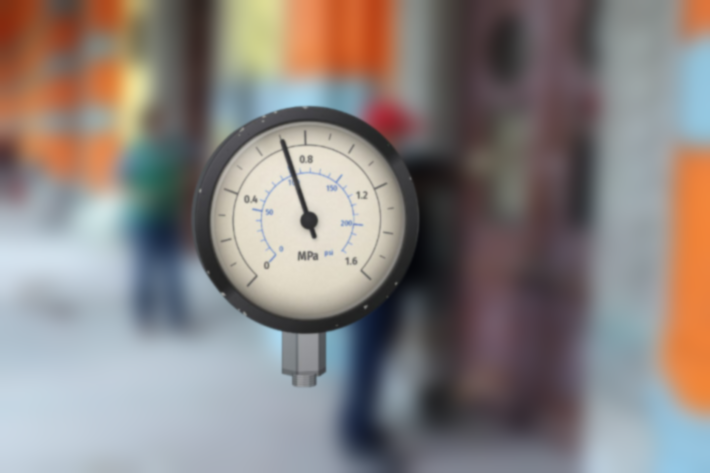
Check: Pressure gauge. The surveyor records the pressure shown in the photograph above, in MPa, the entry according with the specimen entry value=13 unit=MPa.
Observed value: value=0.7 unit=MPa
